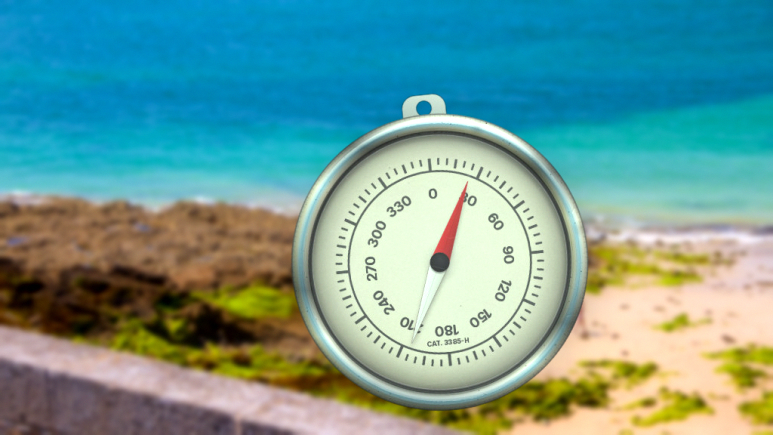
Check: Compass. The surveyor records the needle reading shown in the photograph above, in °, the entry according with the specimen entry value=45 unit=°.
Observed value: value=25 unit=°
